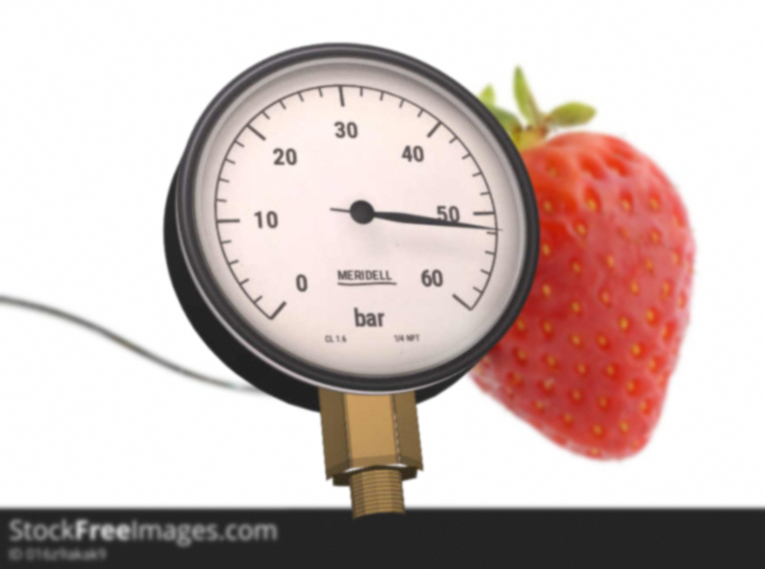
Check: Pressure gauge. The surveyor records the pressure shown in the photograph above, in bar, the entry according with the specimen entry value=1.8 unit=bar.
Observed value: value=52 unit=bar
